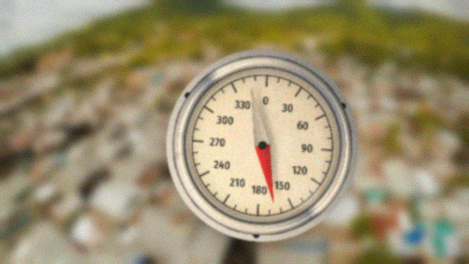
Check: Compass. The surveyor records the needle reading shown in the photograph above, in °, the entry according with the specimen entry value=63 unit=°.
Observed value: value=165 unit=°
